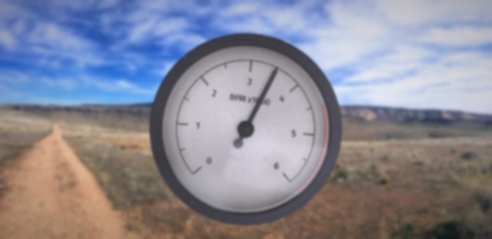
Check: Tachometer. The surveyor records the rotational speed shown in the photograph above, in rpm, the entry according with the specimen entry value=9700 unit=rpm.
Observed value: value=3500 unit=rpm
